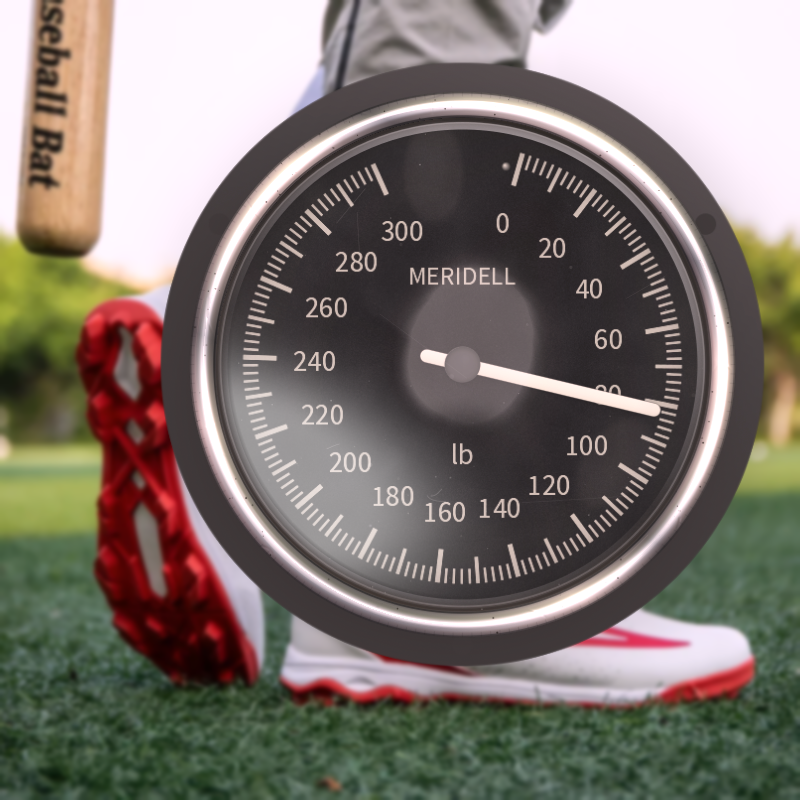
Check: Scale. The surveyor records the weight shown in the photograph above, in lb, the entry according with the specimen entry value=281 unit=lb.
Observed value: value=82 unit=lb
